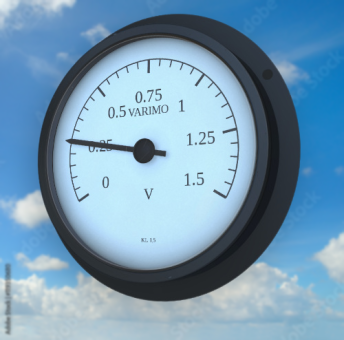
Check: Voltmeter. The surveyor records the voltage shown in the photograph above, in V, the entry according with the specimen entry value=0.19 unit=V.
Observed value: value=0.25 unit=V
